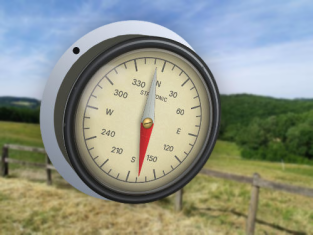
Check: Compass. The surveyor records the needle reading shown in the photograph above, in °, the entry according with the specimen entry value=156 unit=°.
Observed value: value=170 unit=°
